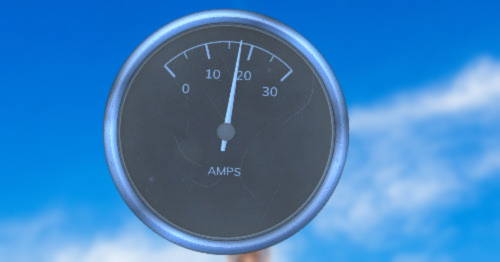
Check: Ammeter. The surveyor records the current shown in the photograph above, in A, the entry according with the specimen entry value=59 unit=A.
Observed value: value=17.5 unit=A
